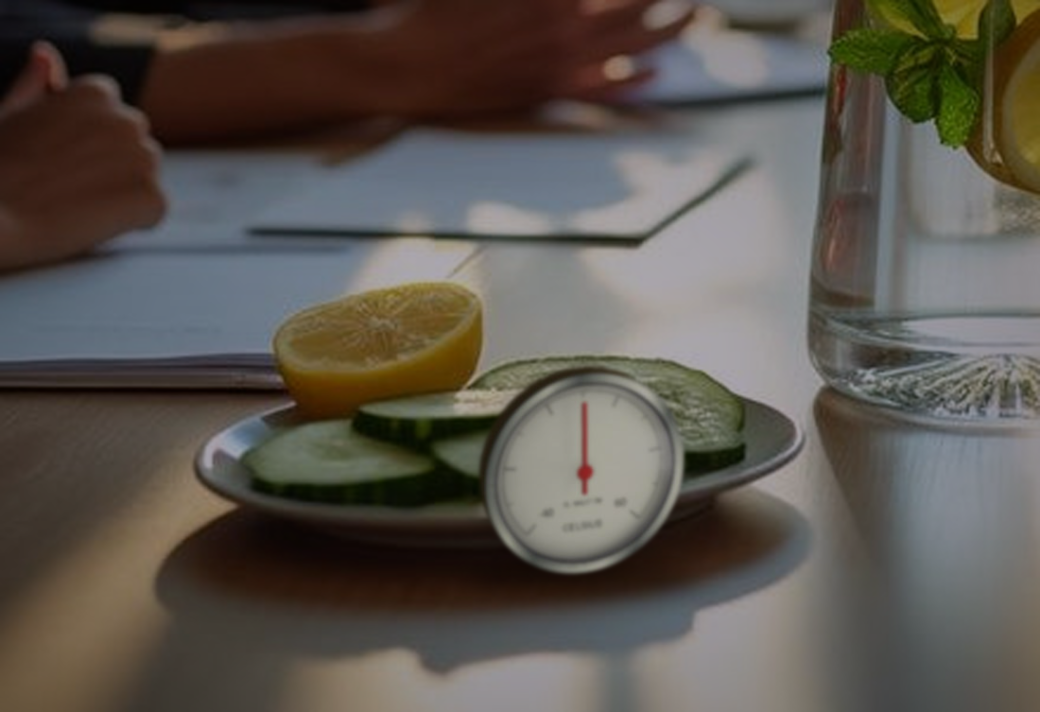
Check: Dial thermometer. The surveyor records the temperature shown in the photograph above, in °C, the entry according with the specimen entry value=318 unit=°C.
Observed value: value=10 unit=°C
